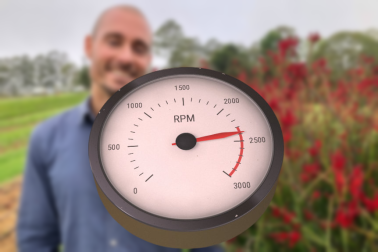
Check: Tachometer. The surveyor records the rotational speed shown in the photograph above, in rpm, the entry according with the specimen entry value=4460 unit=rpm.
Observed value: value=2400 unit=rpm
